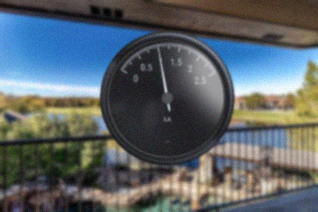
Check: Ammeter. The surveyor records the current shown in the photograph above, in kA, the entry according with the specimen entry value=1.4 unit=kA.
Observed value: value=1 unit=kA
